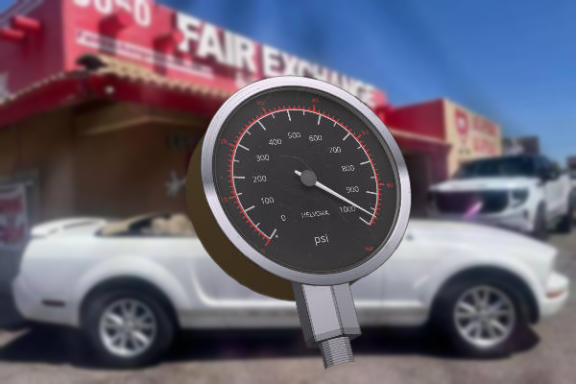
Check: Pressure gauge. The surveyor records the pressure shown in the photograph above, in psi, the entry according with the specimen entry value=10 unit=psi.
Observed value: value=975 unit=psi
